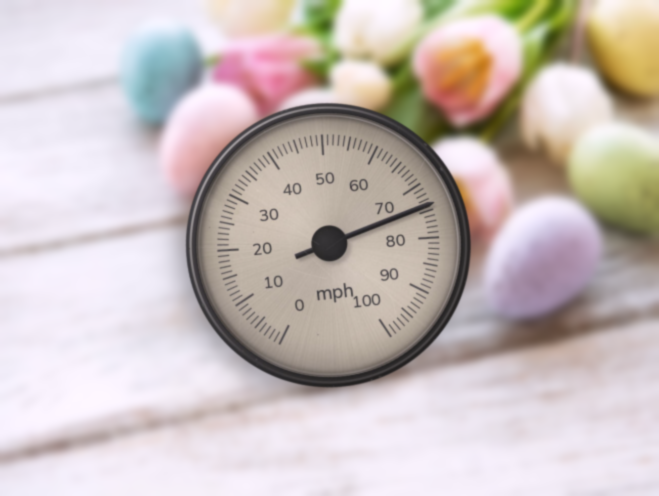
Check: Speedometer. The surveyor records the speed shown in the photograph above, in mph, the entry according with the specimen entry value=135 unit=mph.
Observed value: value=74 unit=mph
